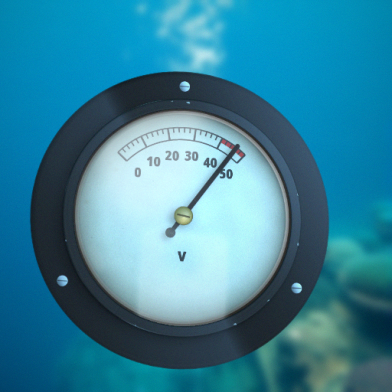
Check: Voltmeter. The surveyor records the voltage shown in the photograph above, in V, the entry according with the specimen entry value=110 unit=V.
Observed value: value=46 unit=V
